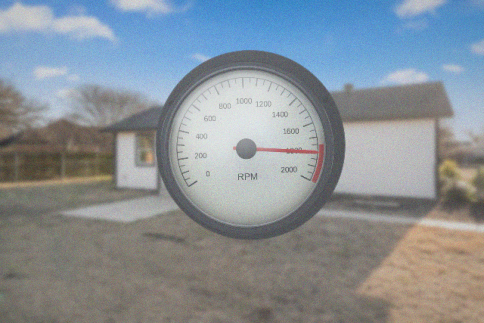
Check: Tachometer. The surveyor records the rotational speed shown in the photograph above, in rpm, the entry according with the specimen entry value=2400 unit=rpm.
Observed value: value=1800 unit=rpm
